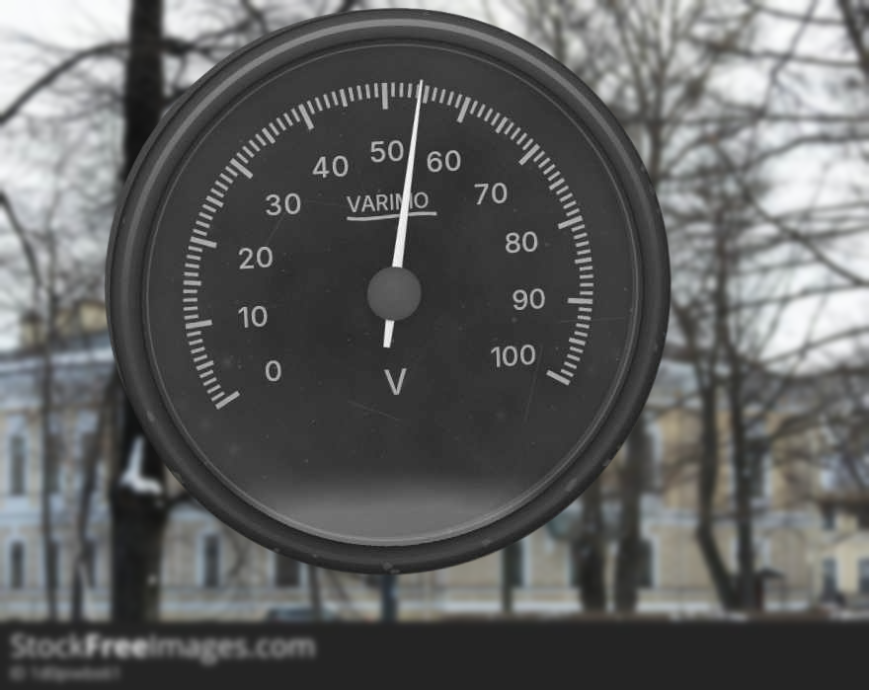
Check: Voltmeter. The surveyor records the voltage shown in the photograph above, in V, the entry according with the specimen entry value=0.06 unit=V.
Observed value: value=54 unit=V
